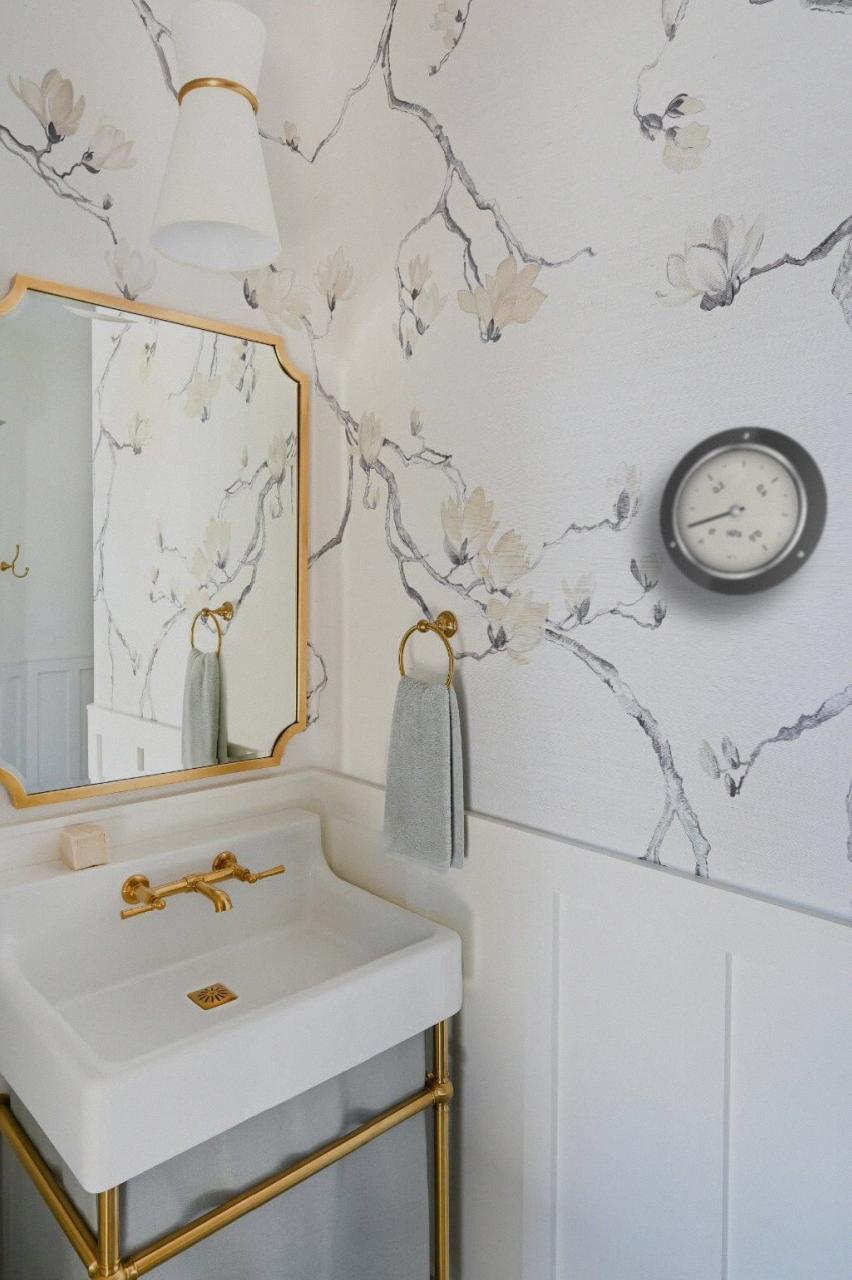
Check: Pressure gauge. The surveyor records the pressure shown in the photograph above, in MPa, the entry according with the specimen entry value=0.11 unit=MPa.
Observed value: value=0.05 unit=MPa
